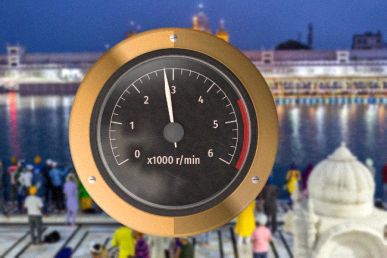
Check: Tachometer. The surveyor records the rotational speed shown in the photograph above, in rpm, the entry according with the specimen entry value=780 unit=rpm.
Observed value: value=2800 unit=rpm
